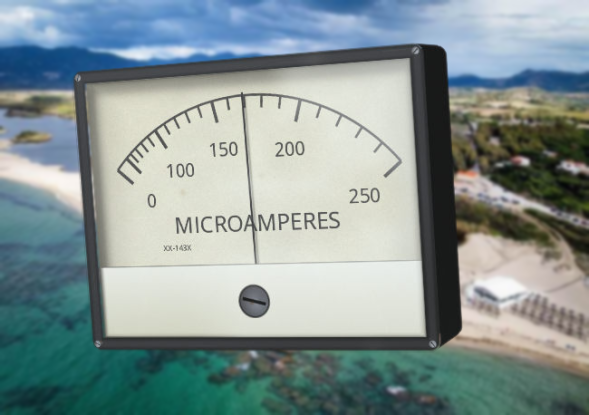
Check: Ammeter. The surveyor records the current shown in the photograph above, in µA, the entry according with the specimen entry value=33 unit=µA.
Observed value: value=170 unit=µA
